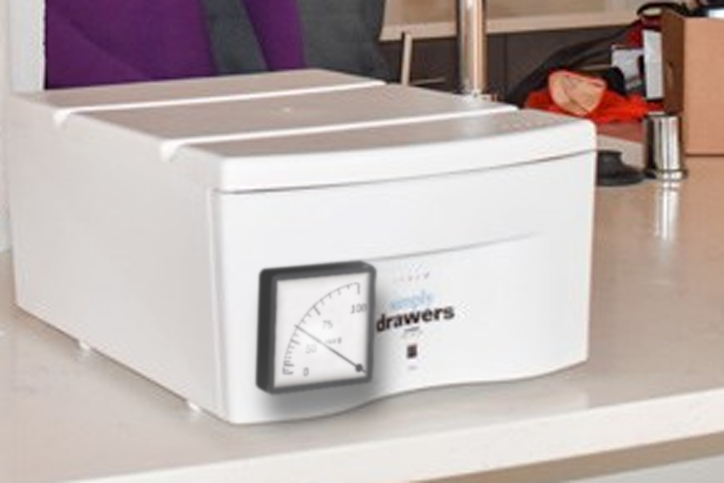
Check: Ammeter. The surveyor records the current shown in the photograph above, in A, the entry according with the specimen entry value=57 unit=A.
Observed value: value=60 unit=A
